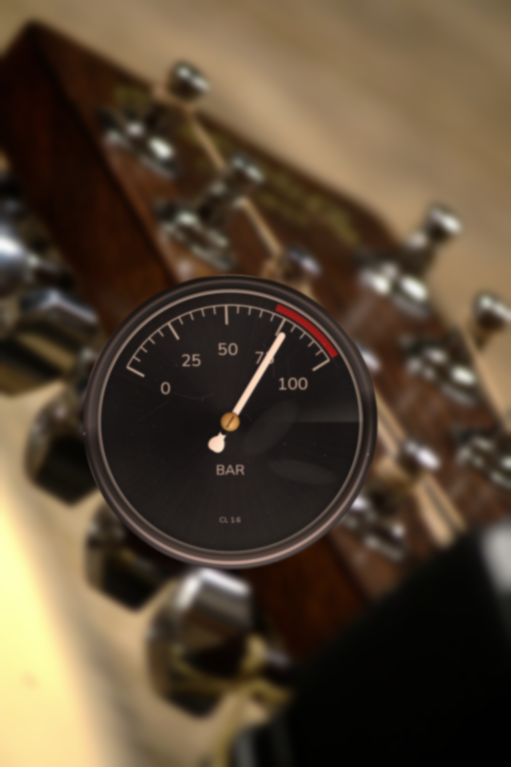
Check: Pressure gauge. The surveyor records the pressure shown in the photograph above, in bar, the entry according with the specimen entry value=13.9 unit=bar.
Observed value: value=77.5 unit=bar
